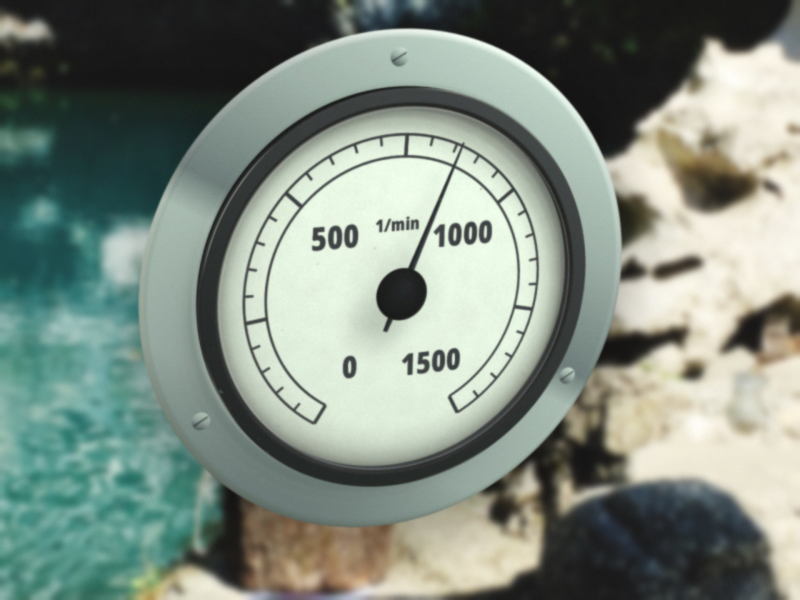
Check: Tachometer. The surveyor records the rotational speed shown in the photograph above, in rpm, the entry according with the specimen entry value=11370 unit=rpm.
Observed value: value=850 unit=rpm
